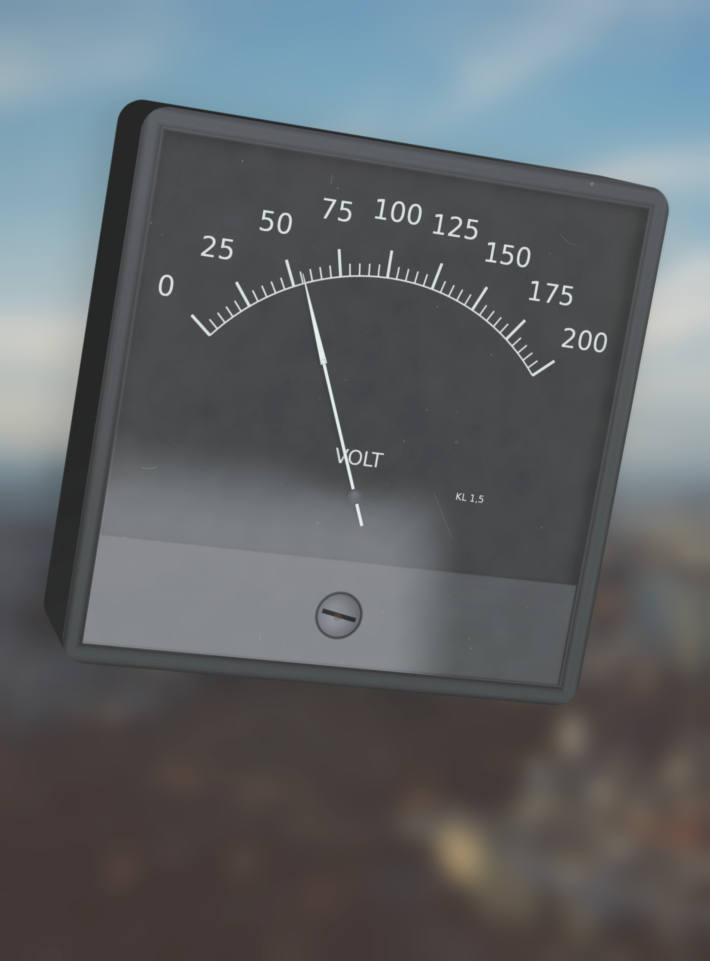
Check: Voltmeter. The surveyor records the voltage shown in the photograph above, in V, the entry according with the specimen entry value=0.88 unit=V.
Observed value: value=55 unit=V
